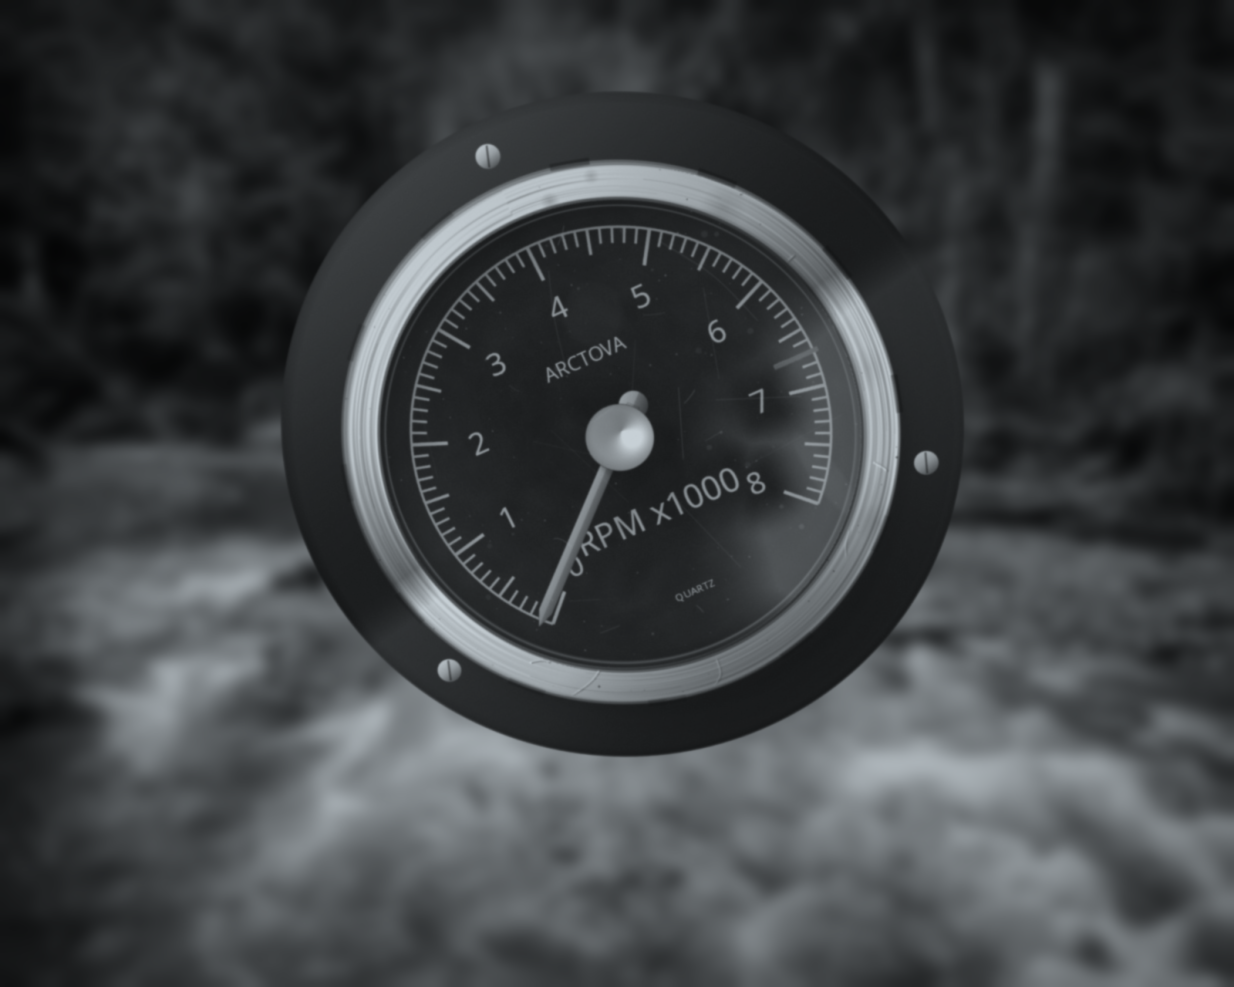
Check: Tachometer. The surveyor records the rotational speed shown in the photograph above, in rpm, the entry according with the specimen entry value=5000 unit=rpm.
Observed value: value=100 unit=rpm
